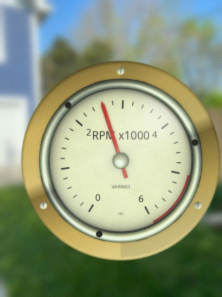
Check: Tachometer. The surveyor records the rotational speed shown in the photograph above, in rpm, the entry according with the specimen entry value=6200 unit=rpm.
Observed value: value=2600 unit=rpm
